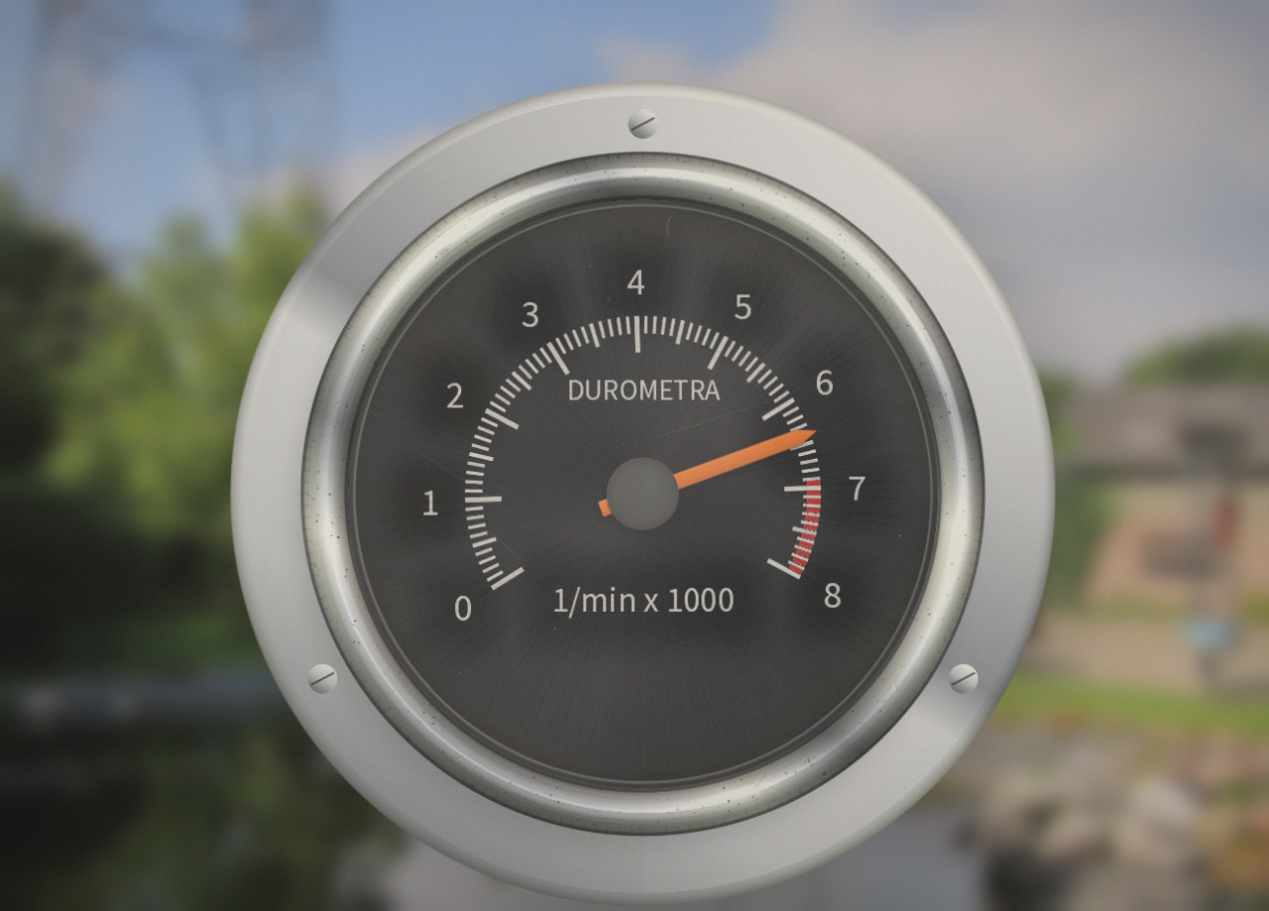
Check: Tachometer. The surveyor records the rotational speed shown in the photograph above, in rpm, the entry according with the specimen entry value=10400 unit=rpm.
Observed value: value=6400 unit=rpm
